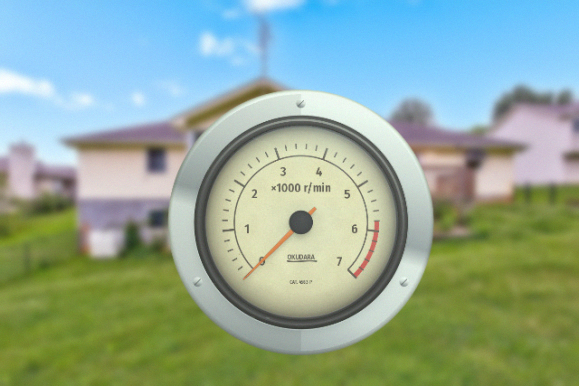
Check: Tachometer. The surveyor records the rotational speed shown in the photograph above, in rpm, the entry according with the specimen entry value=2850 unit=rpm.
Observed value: value=0 unit=rpm
